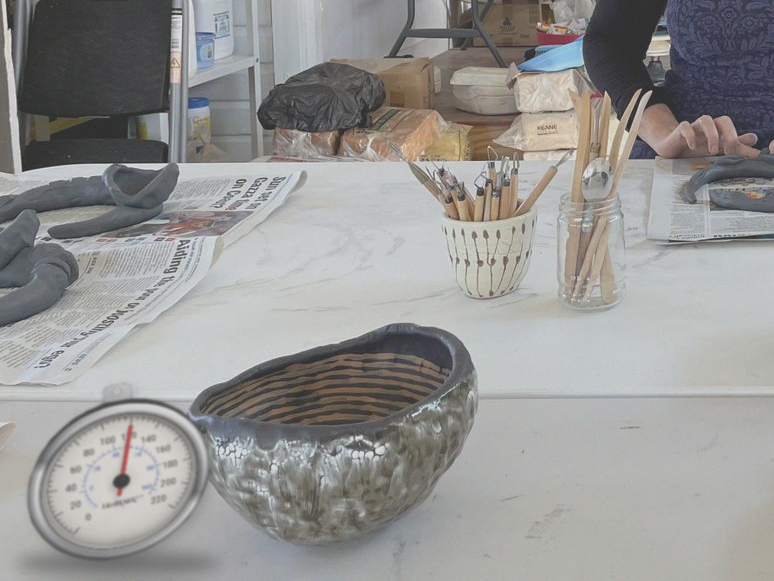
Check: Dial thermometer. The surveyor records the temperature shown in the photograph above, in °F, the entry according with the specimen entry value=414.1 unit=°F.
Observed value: value=120 unit=°F
